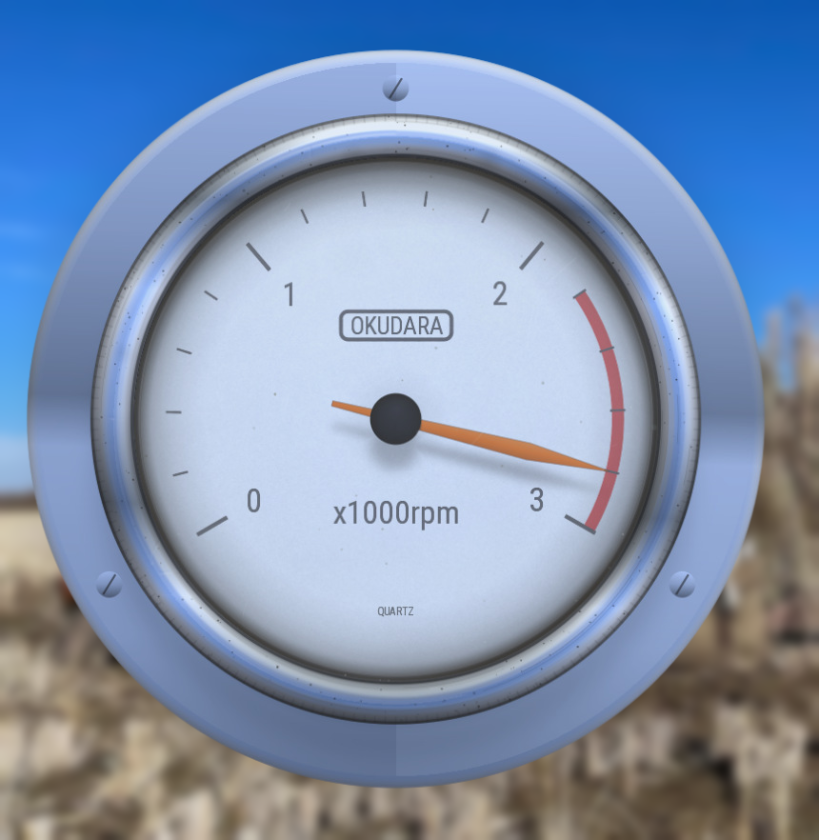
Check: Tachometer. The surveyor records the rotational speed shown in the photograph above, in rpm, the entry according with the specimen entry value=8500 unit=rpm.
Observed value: value=2800 unit=rpm
